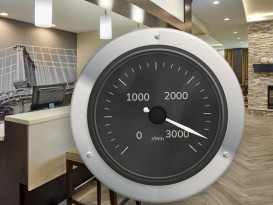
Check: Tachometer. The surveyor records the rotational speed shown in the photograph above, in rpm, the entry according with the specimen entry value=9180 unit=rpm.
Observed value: value=2800 unit=rpm
